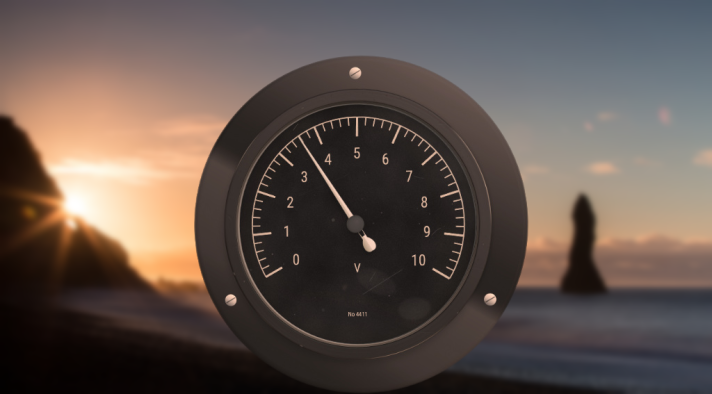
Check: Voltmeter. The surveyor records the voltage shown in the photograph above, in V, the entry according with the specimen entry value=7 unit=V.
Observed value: value=3.6 unit=V
